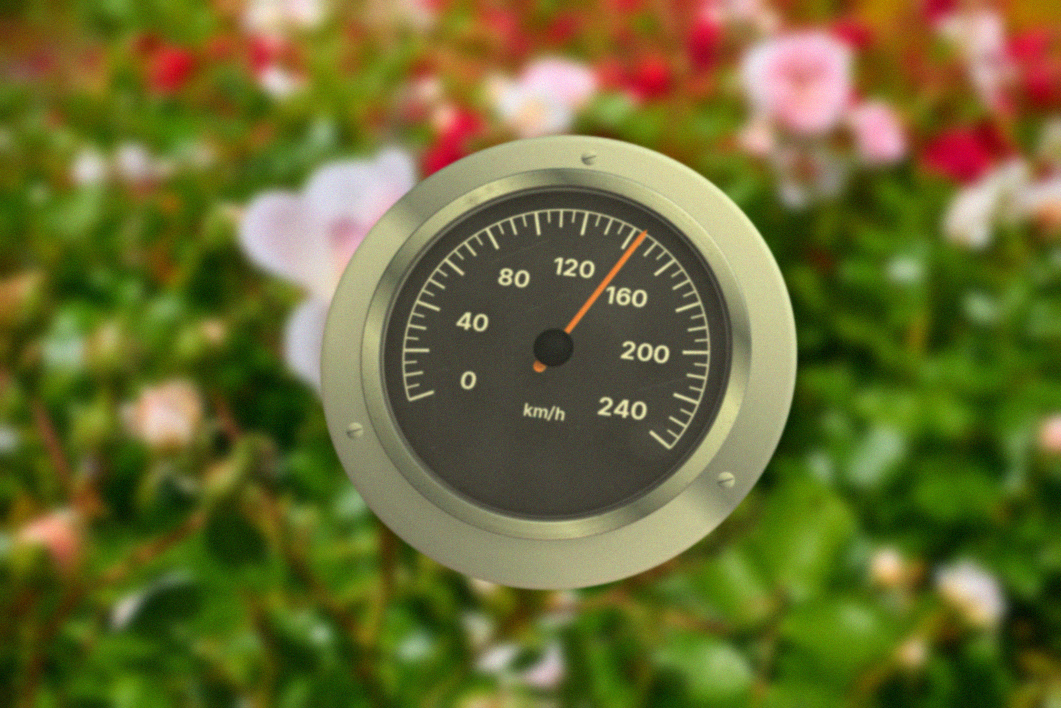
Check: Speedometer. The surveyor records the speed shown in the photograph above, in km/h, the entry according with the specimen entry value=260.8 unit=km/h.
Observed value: value=145 unit=km/h
